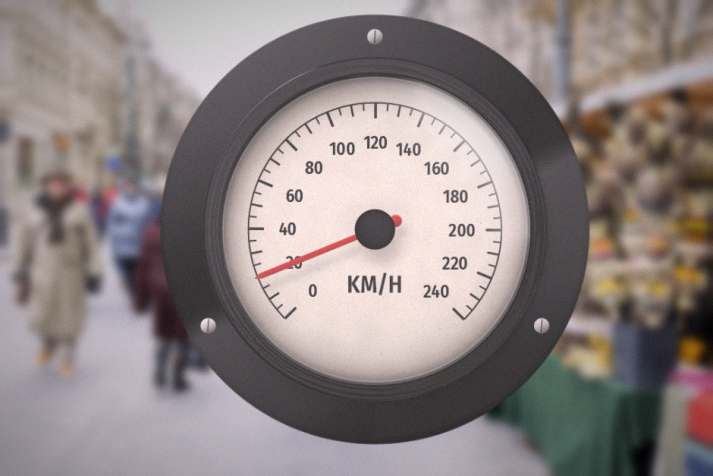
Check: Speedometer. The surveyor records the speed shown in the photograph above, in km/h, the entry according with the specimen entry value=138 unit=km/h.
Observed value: value=20 unit=km/h
